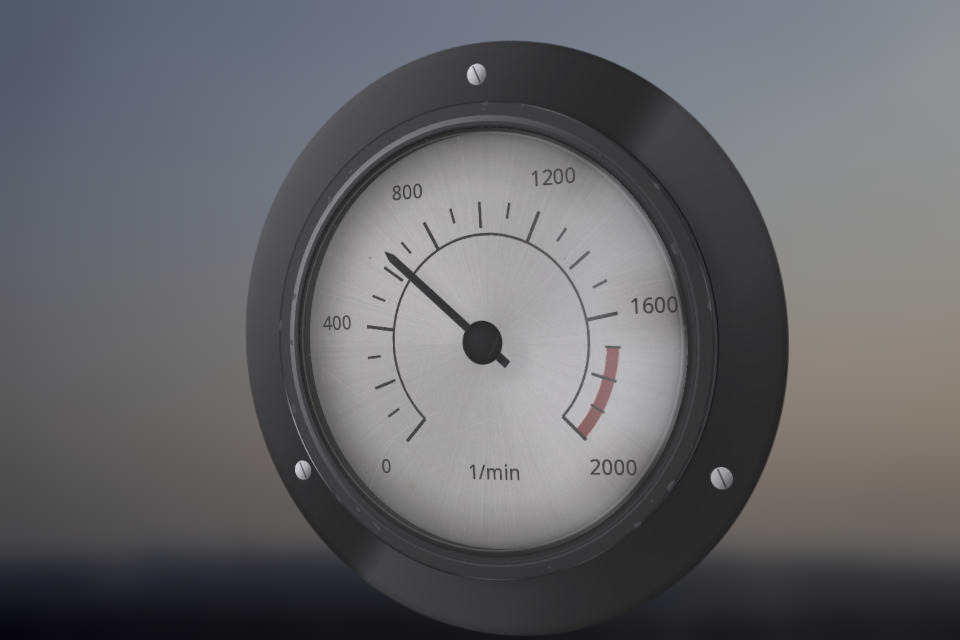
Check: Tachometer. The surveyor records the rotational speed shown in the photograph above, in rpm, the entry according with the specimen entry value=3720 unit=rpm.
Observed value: value=650 unit=rpm
